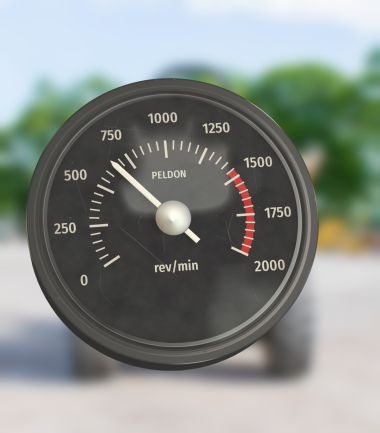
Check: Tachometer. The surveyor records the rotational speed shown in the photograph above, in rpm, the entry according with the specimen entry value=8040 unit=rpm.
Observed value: value=650 unit=rpm
